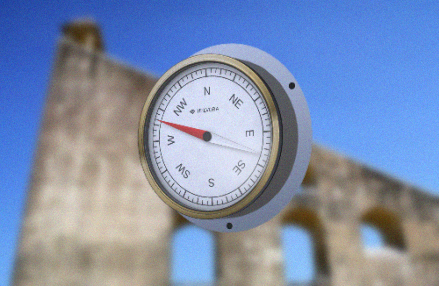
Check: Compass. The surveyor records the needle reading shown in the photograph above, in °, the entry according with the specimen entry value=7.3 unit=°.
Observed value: value=290 unit=°
